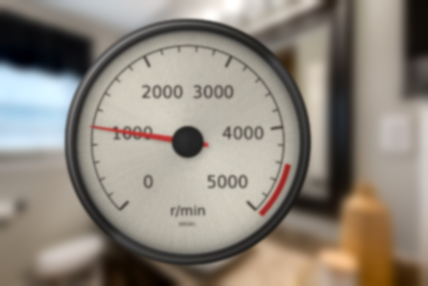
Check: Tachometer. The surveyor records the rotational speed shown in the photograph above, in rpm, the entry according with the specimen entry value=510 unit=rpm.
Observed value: value=1000 unit=rpm
